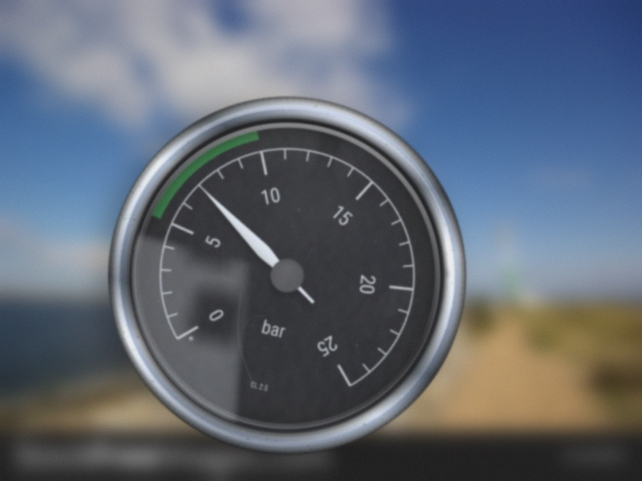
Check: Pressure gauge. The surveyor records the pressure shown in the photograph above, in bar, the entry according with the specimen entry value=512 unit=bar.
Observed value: value=7 unit=bar
